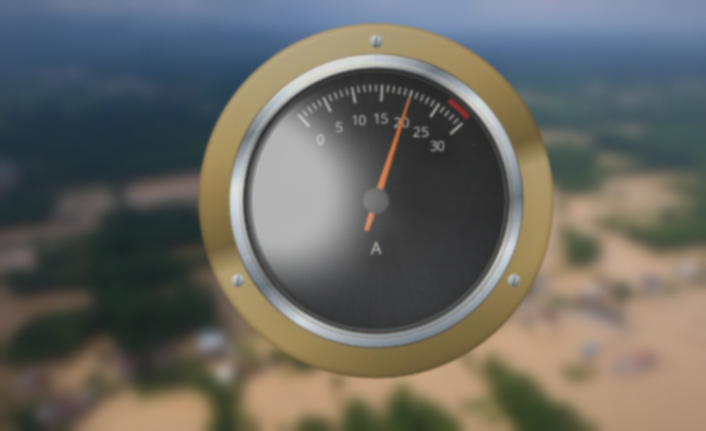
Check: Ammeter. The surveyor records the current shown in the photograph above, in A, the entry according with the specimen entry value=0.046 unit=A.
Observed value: value=20 unit=A
